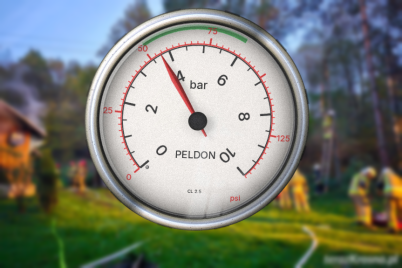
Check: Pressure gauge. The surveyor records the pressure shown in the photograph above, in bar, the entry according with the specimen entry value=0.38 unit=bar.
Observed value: value=3.75 unit=bar
